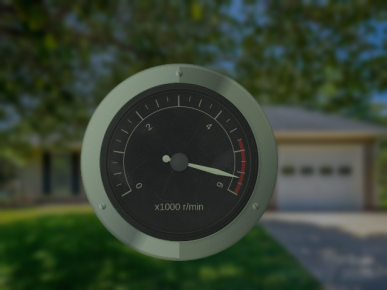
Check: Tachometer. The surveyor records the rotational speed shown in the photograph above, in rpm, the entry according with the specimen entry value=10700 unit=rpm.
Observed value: value=5625 unit=rpm
